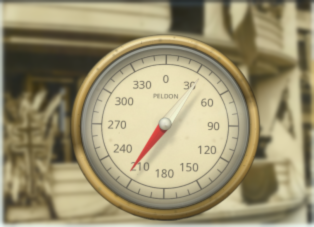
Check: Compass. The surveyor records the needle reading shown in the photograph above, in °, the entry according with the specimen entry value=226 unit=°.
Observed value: value=215 unit=°
